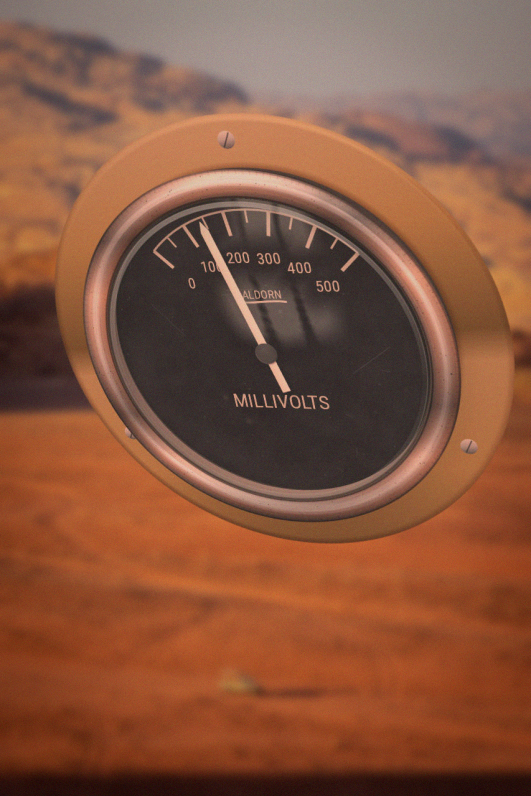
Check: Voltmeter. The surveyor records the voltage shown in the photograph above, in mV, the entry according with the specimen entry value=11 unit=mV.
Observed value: value=150 unit=mV
